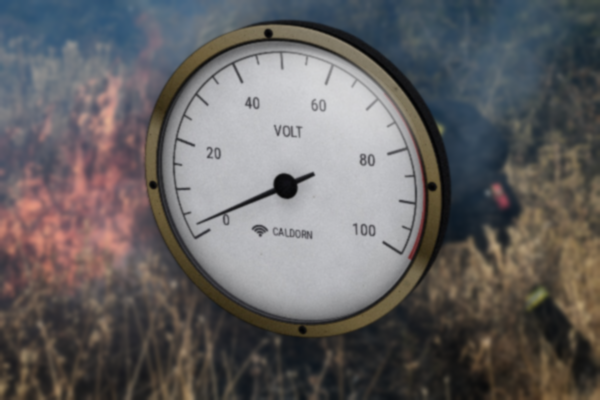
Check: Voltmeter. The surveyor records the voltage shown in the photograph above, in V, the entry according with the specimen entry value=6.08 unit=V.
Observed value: value=2.5 unit=V
